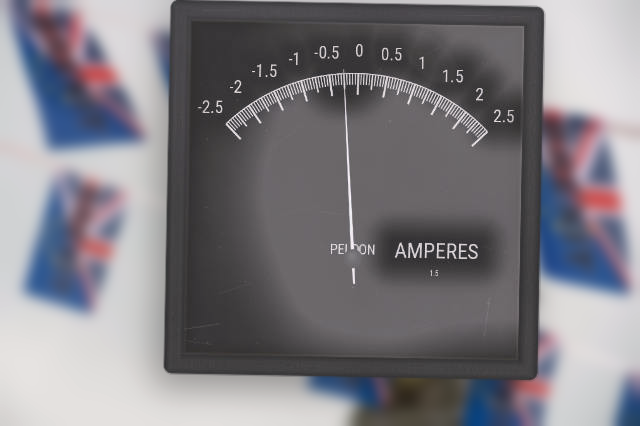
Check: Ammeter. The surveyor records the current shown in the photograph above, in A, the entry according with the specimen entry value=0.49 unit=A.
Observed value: value=-0.25 unit=A
